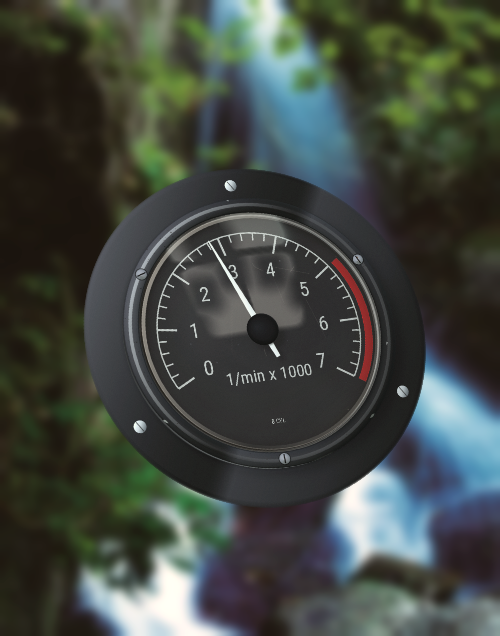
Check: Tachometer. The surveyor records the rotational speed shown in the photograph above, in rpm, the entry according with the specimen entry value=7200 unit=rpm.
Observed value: value=2800 unit=rpm
